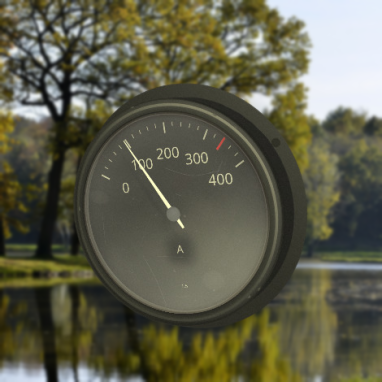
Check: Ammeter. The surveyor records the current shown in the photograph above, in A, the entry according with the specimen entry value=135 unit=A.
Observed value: value=100 unit=A
